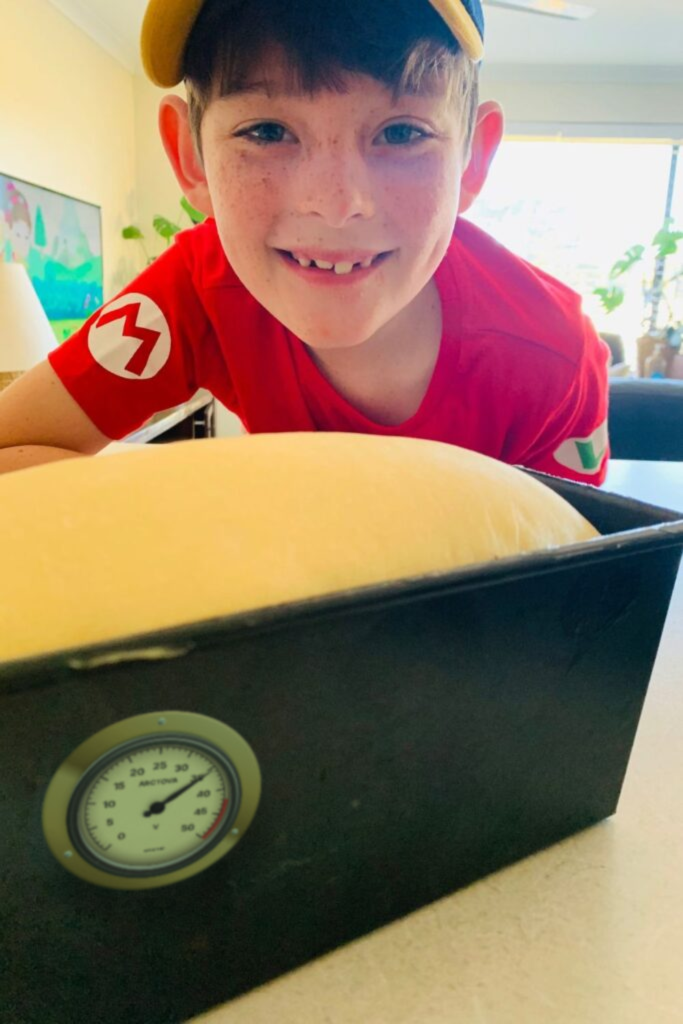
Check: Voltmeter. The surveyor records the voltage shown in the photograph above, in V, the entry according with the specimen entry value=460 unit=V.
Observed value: value=35 unit=V
